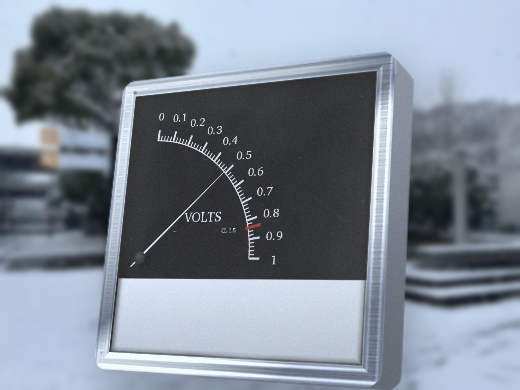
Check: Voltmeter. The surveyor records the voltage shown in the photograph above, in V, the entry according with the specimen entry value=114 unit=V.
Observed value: value=0.5 unit=V
